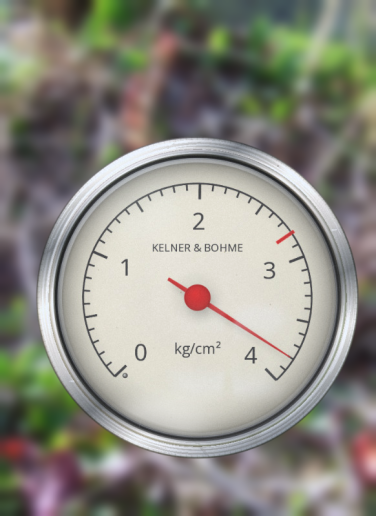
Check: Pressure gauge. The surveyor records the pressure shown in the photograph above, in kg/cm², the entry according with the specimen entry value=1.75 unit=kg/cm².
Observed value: value=3.8 unit=kg/cm²
